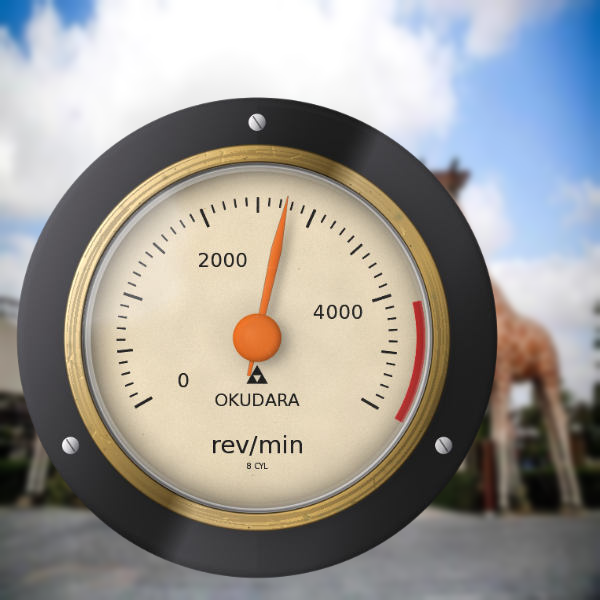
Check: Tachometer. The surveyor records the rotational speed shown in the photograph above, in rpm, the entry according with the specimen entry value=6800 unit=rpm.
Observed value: value=2750 unit=rpm
